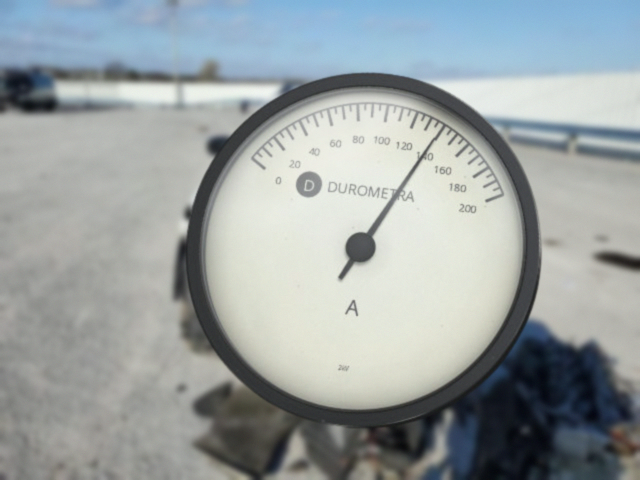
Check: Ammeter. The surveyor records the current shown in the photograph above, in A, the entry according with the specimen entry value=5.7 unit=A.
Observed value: value=140 unit=A
